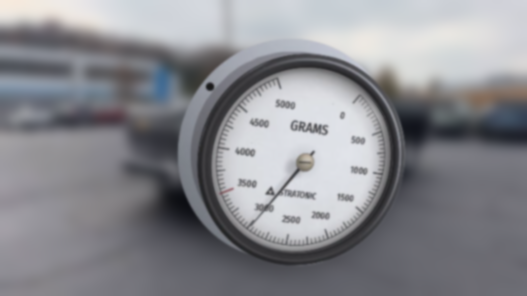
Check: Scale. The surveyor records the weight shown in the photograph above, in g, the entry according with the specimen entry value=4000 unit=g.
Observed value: value=3000 unit=g
